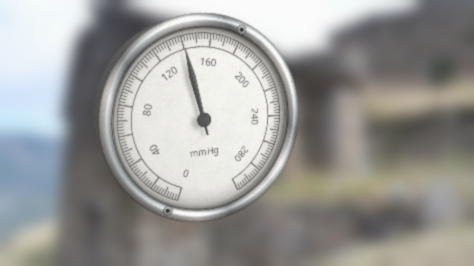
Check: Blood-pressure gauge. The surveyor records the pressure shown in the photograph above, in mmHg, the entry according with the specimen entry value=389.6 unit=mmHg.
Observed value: value=140 unit=mmHg
